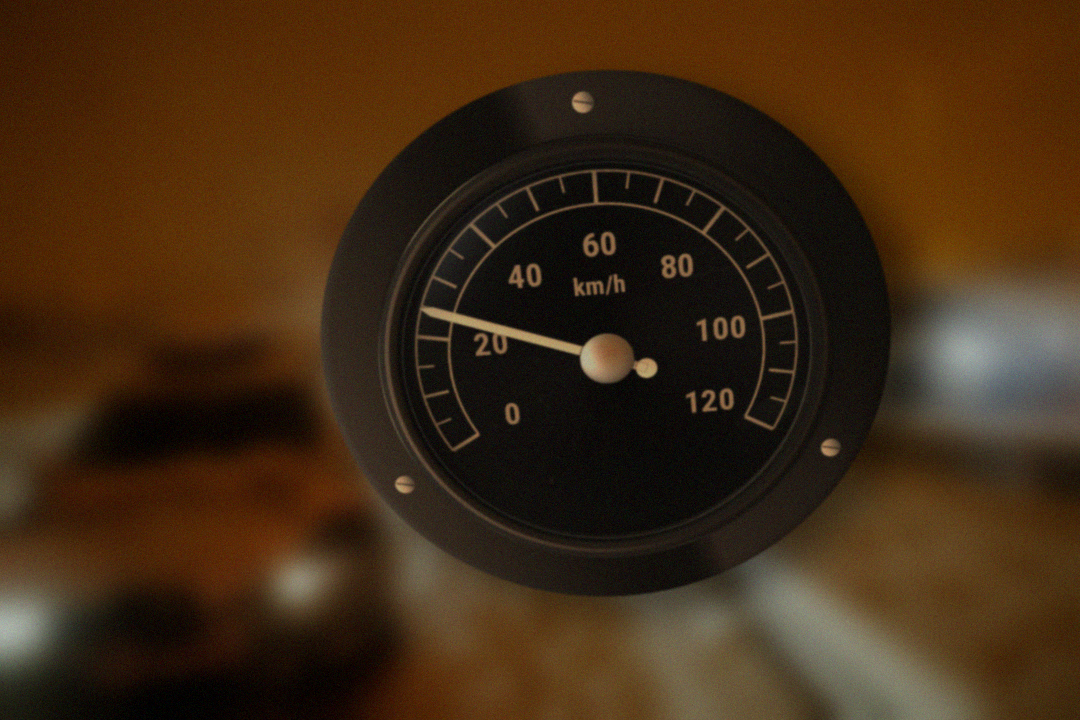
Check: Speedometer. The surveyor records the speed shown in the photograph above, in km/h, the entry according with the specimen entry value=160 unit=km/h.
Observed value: value=25 unit=km/h
